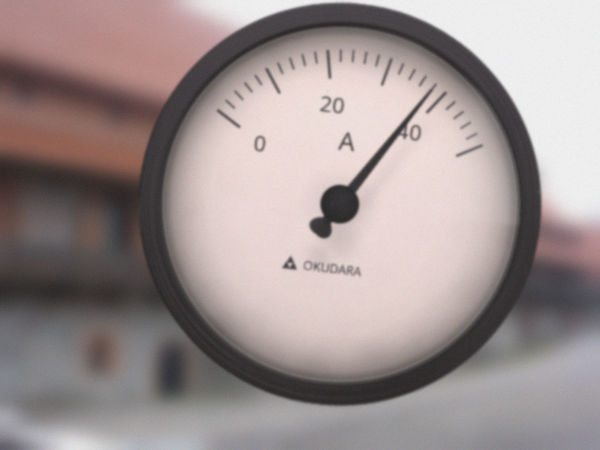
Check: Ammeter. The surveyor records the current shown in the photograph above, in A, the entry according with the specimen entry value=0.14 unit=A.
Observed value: value=38 unit=A
